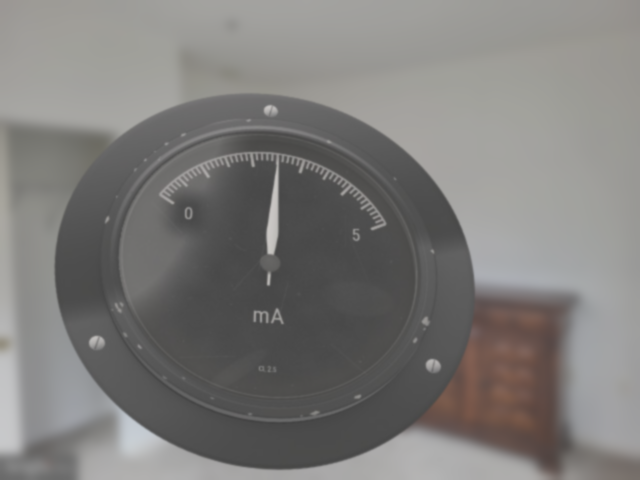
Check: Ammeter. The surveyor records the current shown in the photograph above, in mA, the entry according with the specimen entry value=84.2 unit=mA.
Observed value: value=2.5 unit=mA
